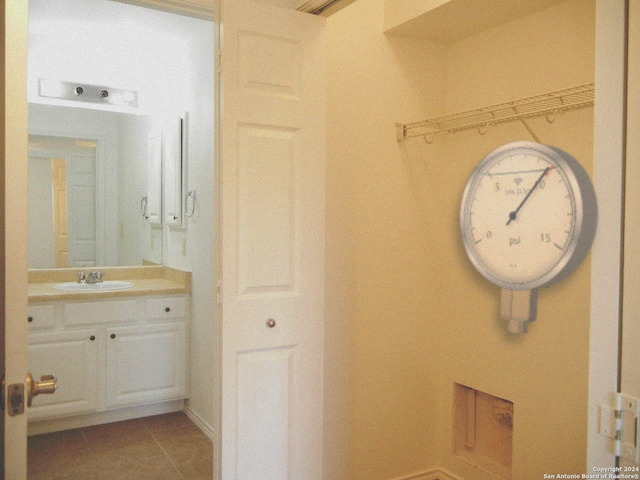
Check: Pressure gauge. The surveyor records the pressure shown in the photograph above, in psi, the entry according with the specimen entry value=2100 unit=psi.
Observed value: value=10 unit=psi
